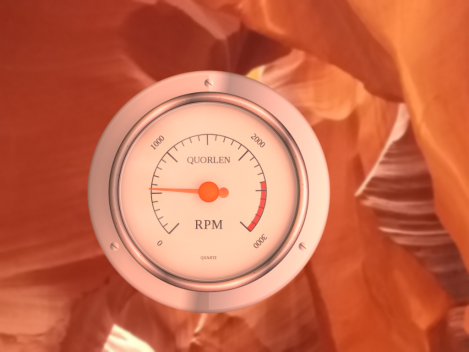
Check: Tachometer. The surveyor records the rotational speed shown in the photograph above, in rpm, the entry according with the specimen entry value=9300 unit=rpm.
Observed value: value=550 unit=rpm
